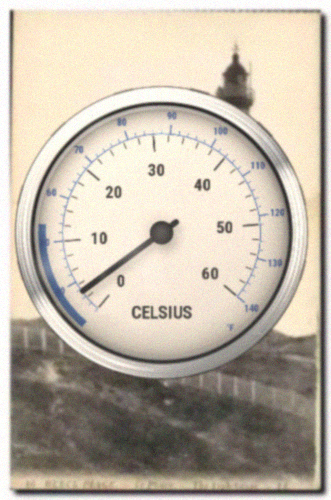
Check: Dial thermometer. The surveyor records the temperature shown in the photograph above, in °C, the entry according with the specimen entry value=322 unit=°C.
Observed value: value=3 unit=°C
